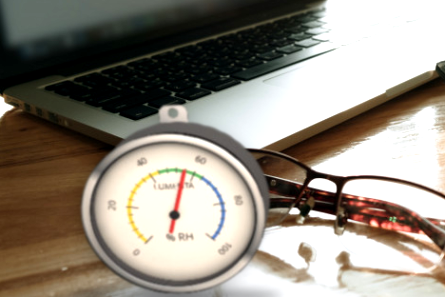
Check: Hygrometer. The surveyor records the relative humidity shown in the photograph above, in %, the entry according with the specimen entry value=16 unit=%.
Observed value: value=56 unit=%
